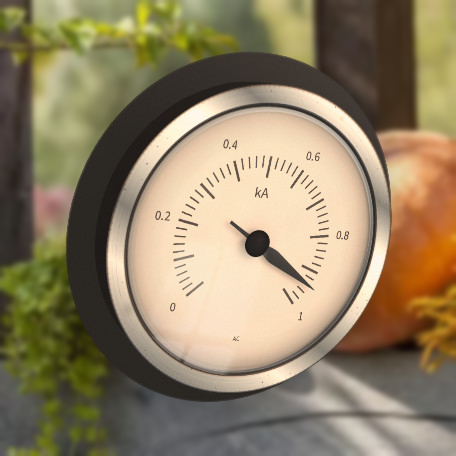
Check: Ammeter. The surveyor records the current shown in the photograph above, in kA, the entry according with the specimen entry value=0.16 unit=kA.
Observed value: value=0.94 unit=kA
